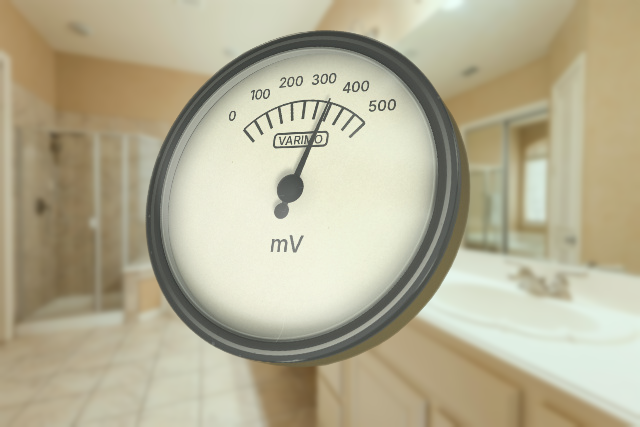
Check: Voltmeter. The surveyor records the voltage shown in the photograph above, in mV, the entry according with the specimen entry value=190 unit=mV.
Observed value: value=350 unit=mV
